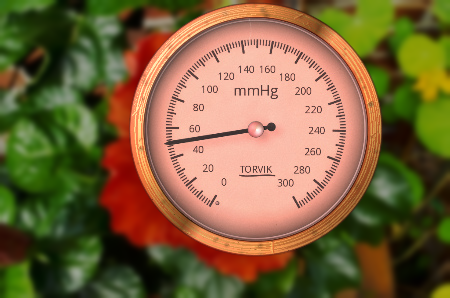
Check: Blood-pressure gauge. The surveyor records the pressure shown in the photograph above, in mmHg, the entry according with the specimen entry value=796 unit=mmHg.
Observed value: value=50 unit=mmHg
